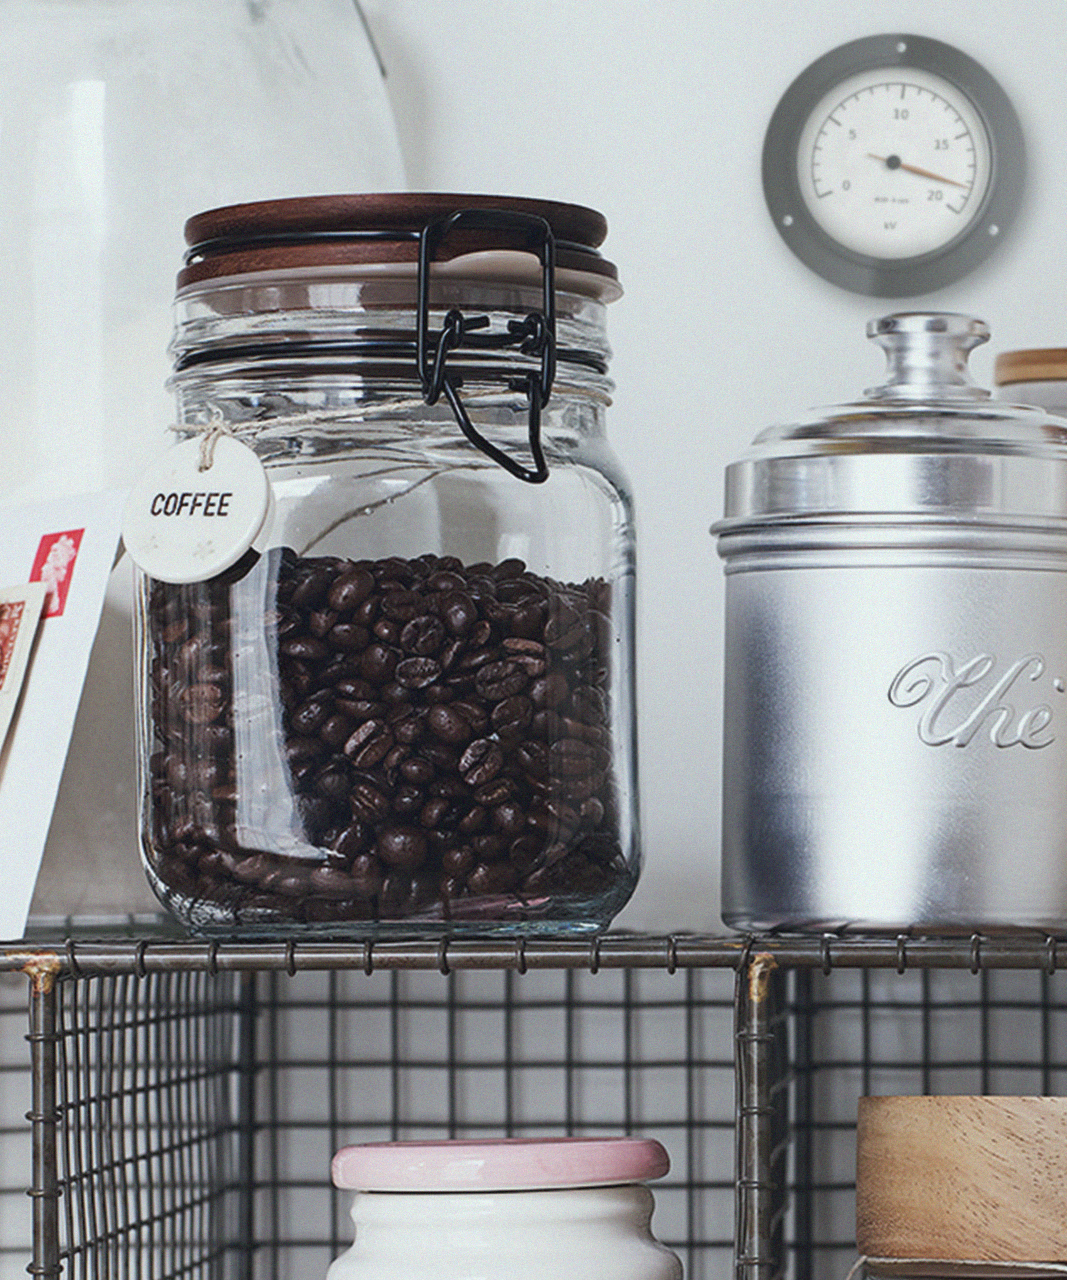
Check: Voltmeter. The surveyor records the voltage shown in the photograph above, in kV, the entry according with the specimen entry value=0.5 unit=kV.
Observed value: value=18.5 unit=kV
